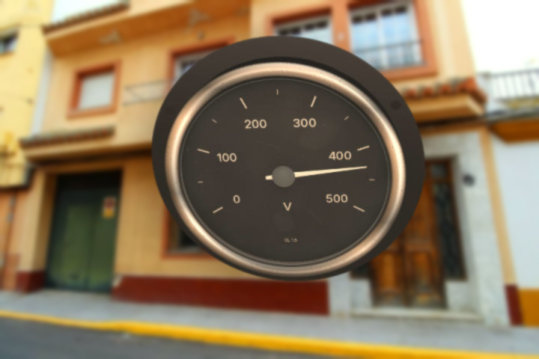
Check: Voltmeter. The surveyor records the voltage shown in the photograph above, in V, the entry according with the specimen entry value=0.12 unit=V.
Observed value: value=425 unit=V
